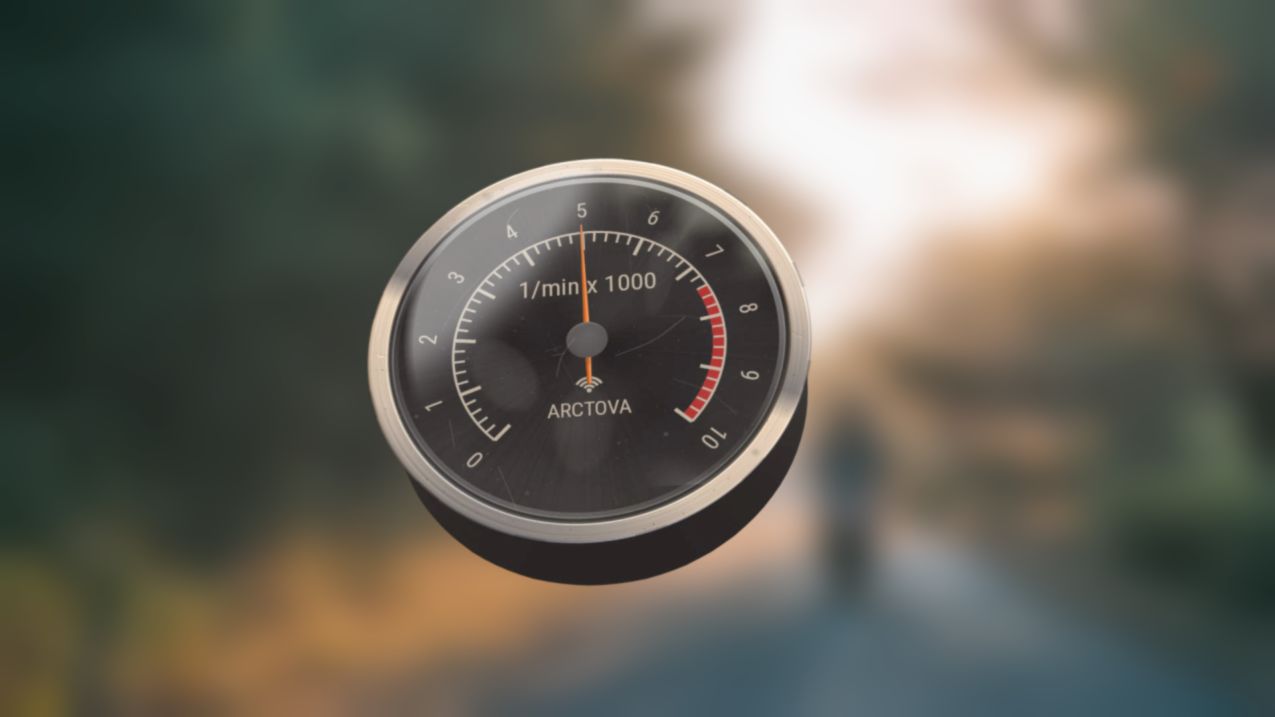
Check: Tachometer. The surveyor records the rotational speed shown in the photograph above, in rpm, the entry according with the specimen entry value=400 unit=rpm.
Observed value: value=5000 unit=rpm
